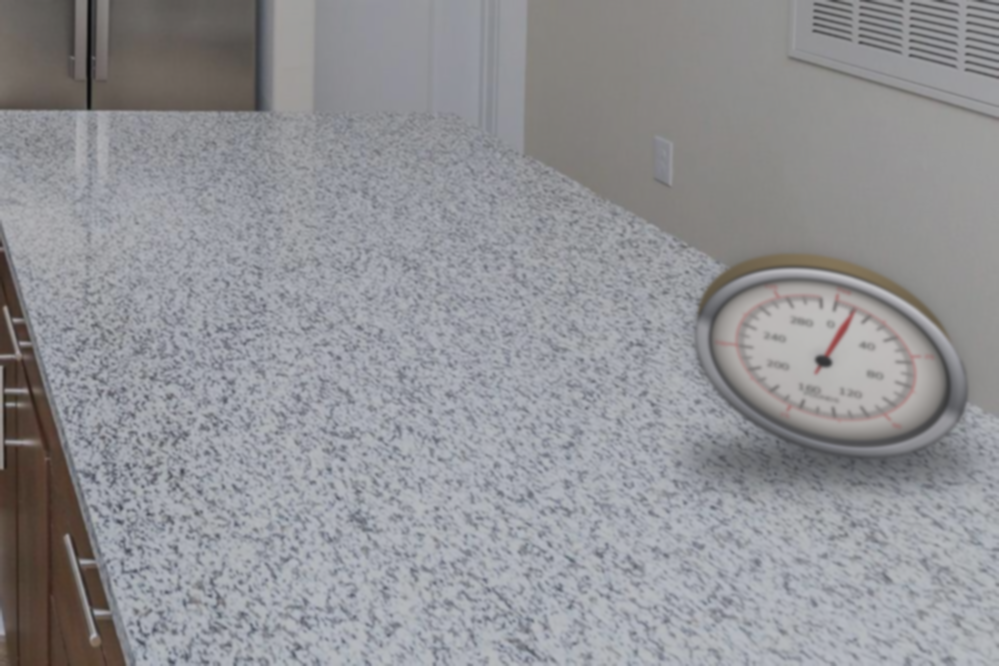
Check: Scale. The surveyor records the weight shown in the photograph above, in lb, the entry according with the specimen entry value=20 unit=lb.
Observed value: value=10 unit=lb
